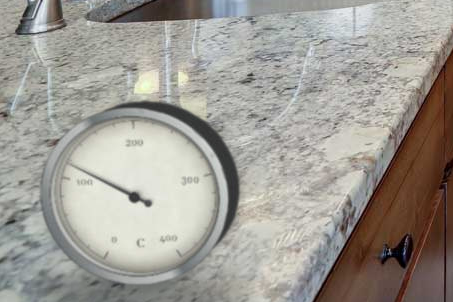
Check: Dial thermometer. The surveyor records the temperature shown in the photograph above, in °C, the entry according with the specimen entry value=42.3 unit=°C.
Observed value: value=120 unit=°C
